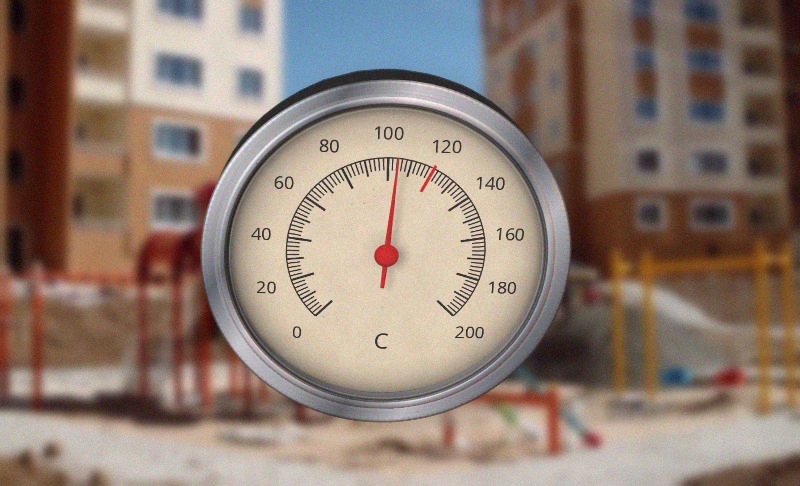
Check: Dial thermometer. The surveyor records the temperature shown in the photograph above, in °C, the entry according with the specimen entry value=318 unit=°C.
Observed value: value=104 unit=°C
